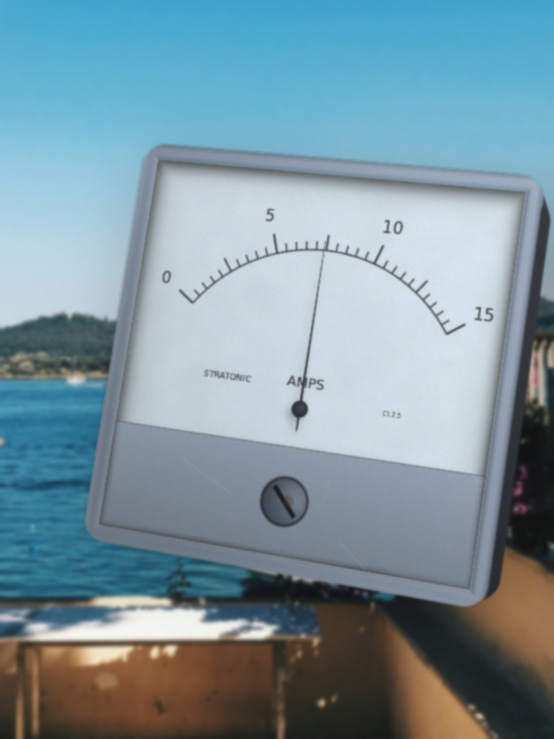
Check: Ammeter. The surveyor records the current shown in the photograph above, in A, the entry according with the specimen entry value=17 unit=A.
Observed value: value=7.5 unit=A
